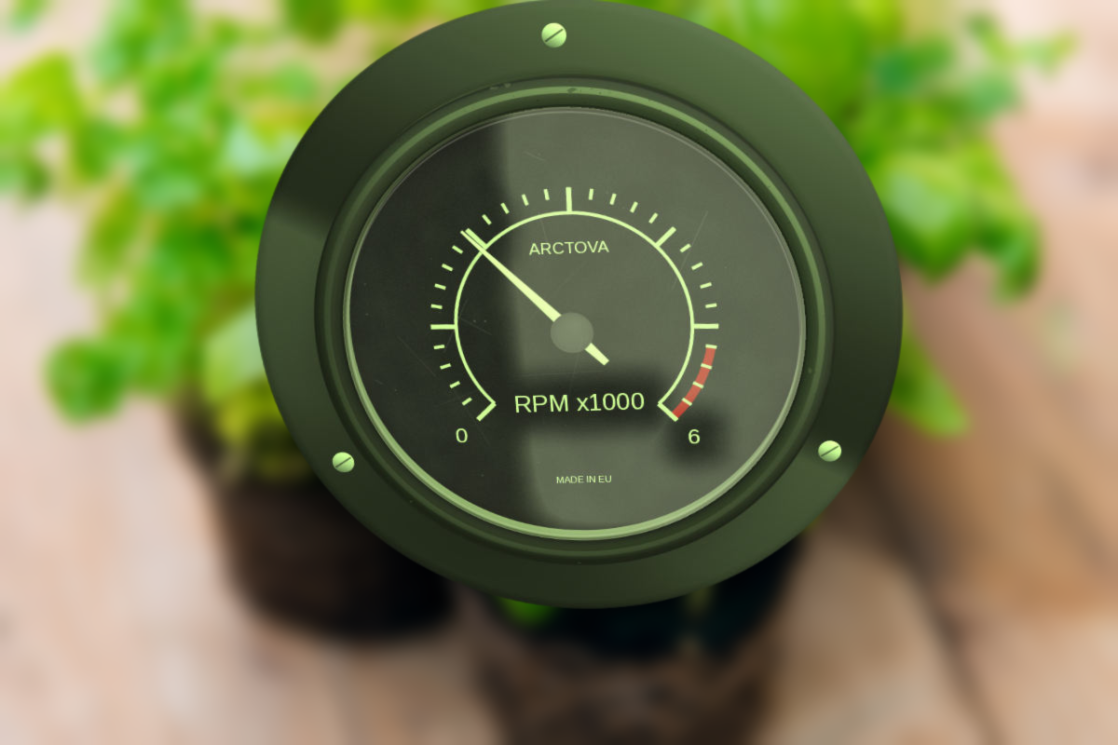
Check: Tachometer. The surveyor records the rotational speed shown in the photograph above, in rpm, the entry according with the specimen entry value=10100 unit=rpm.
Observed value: value=2000 unit=rpm
